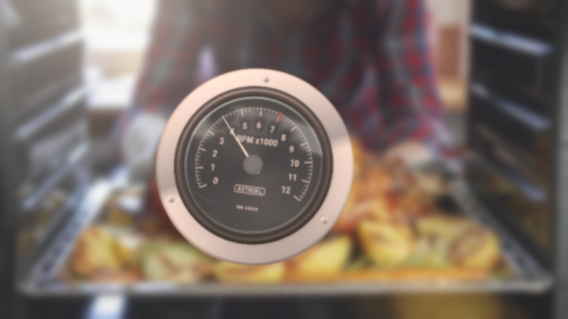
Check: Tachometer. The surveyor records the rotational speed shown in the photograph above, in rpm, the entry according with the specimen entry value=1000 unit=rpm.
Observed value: value=4000 unit=rpm
